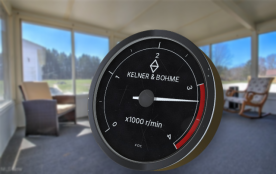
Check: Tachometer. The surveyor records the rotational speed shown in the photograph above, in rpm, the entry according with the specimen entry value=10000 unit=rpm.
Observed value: value=3250 unit=rpm
